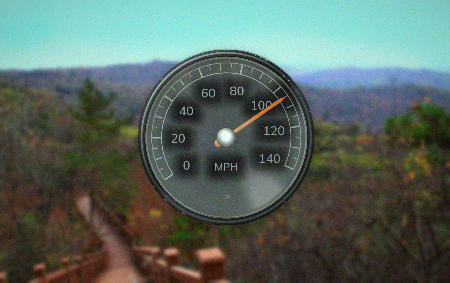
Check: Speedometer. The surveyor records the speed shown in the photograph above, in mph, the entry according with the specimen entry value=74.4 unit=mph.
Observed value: value=105 unit=mph
